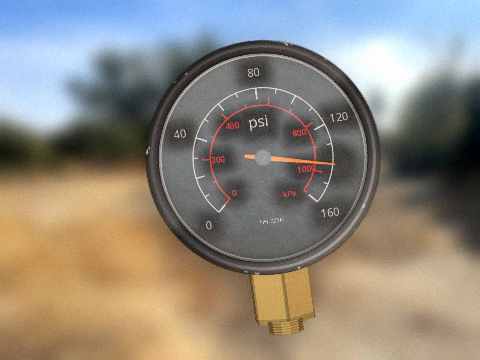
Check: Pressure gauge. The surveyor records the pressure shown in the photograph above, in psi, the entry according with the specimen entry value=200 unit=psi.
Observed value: value=140 unit=psi
